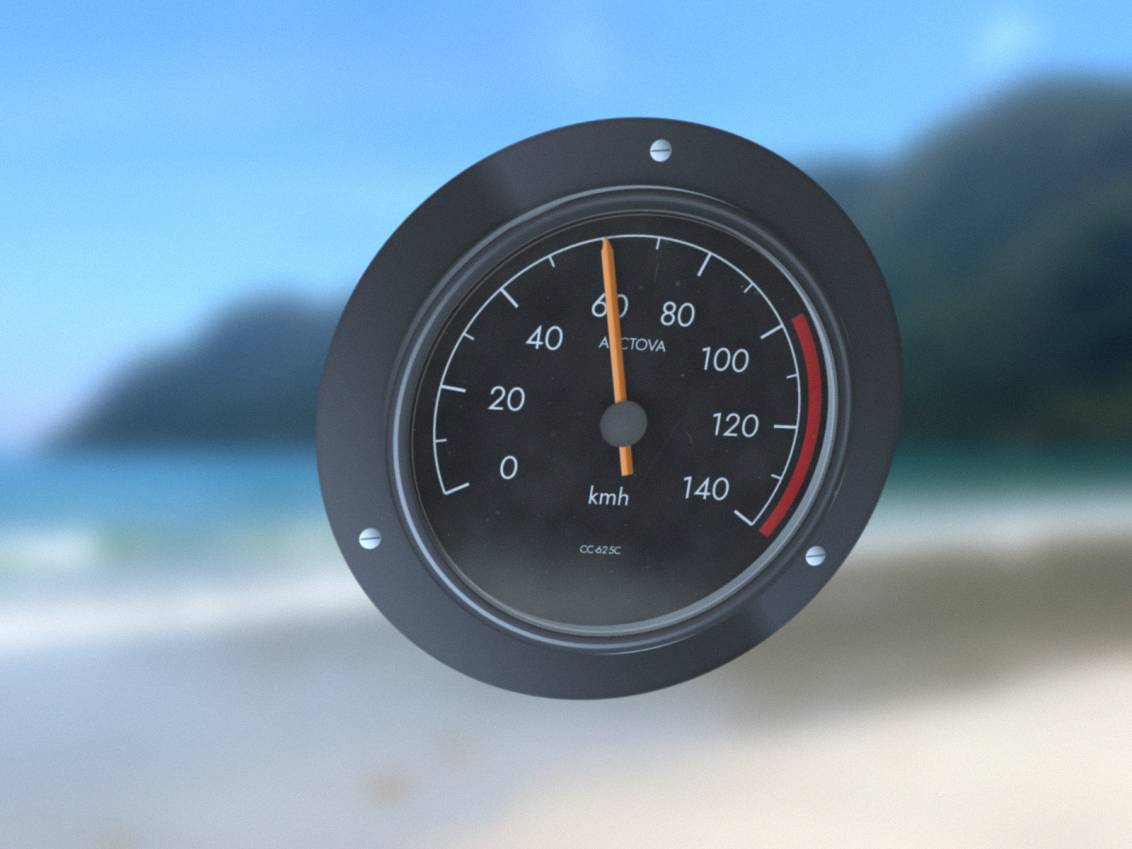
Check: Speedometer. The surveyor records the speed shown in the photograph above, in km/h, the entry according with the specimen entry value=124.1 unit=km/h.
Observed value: value=60 unit=km/h
